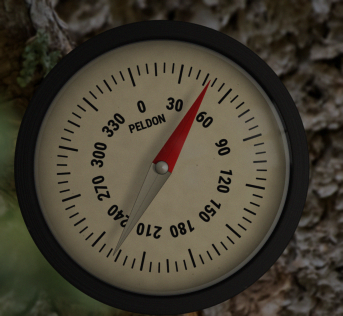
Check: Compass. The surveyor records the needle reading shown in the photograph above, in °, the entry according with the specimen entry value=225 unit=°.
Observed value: value=47.5 unit=°
